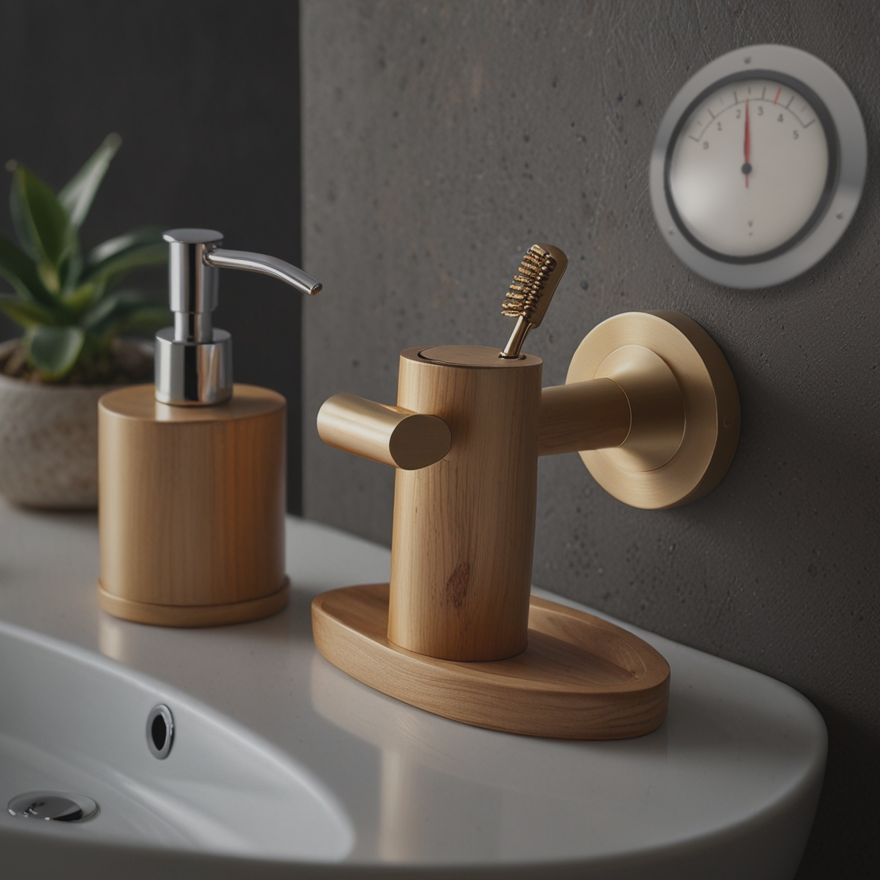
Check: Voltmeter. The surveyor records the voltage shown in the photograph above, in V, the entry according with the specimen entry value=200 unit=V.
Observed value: value=2.5 unit=V
